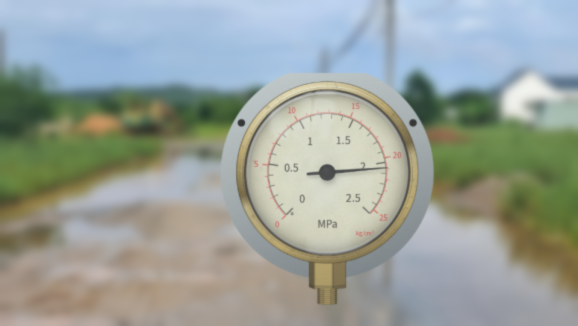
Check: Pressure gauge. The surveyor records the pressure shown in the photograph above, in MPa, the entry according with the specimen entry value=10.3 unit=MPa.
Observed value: value=2.05 unit=MPa
